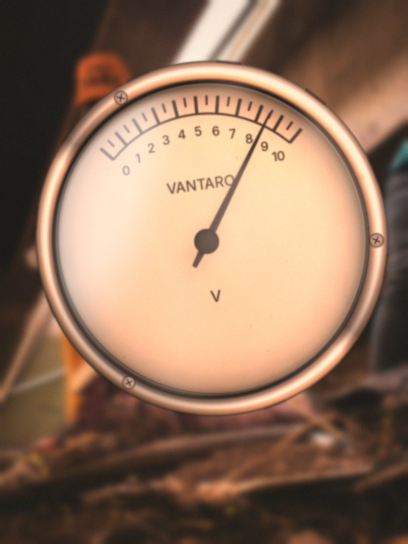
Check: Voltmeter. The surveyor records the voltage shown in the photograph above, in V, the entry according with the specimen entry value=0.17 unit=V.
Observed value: value=8.5 unit=V
